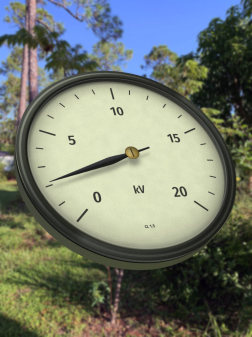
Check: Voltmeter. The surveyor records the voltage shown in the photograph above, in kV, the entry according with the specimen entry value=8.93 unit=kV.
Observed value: value=2 unit=kV
